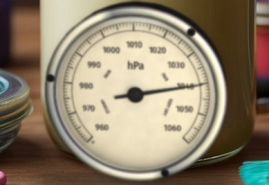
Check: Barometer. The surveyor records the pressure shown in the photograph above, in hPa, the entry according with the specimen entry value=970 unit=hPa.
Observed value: value=1040 unit=hPa
